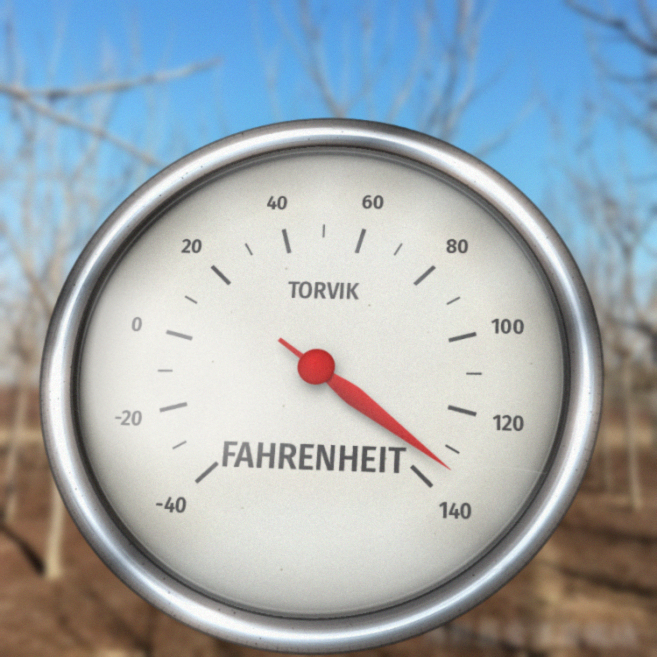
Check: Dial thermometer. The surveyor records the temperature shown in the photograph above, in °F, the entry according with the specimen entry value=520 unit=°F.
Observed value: value=135 unit=°F
